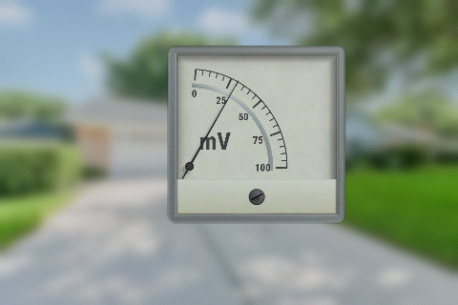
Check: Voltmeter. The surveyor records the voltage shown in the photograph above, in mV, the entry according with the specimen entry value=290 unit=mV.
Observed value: value=30 unit=mV
